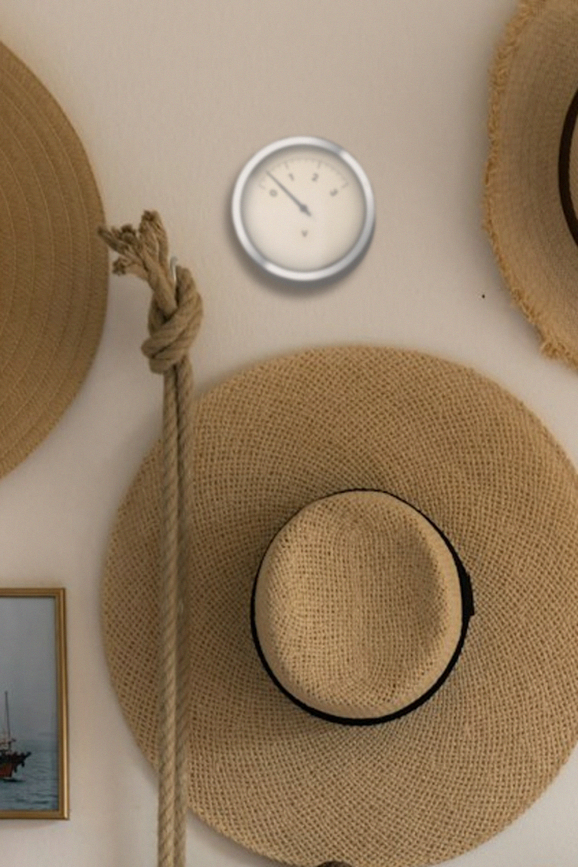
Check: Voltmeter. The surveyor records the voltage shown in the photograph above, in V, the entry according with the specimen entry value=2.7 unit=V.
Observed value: value=0.4 unit=V
